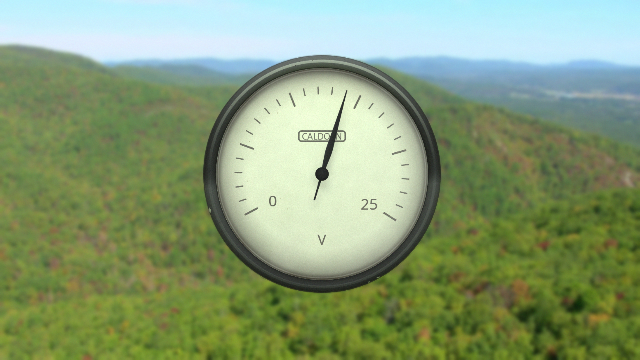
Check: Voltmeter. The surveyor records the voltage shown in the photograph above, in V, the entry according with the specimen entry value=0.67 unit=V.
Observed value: value=14 unit=V
